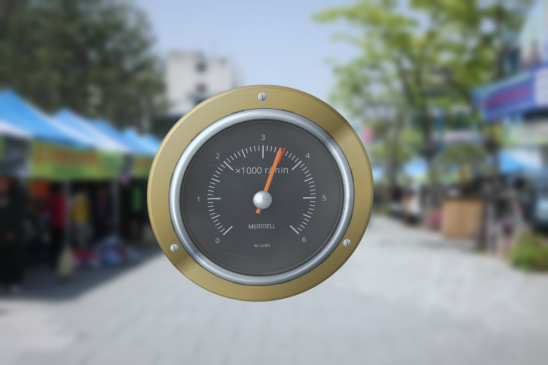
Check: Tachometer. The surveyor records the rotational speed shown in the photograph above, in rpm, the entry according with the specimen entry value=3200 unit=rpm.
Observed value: value=3400 unit=rpm
